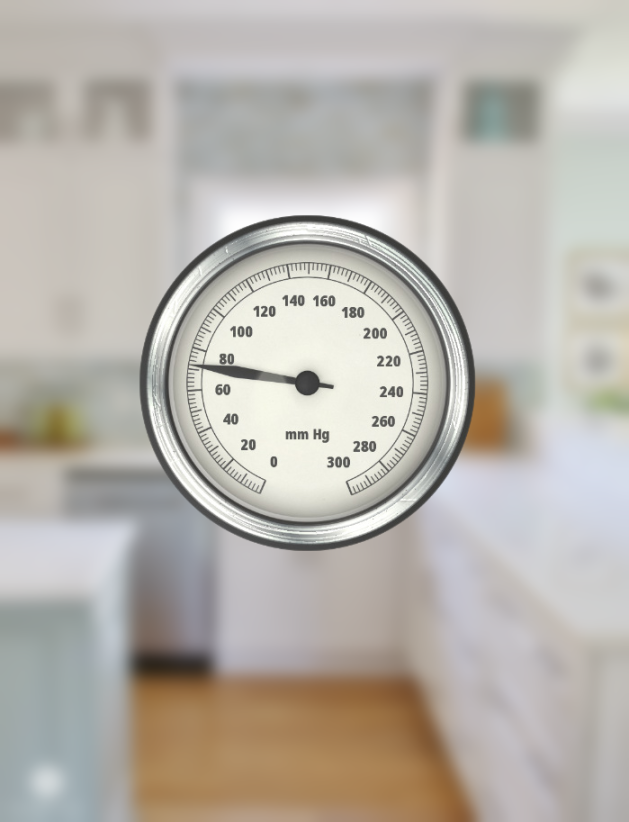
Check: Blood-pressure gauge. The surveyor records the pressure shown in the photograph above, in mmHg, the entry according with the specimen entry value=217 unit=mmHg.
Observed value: value=72 unit=mmHg
